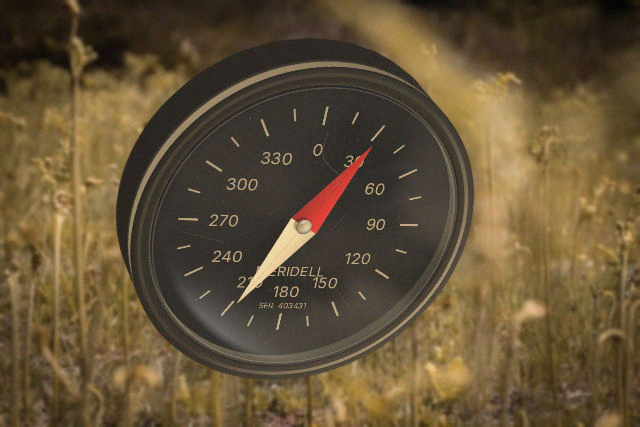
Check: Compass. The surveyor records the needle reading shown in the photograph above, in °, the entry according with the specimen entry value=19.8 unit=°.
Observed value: value=30 unit=°
